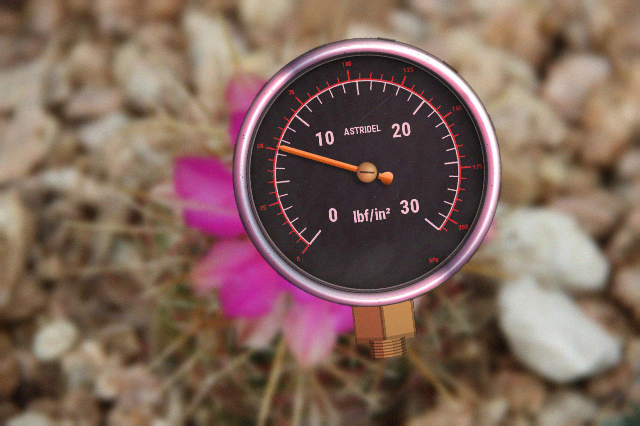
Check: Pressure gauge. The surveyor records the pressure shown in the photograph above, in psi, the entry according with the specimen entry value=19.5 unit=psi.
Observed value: value=7.5 unit=psi
